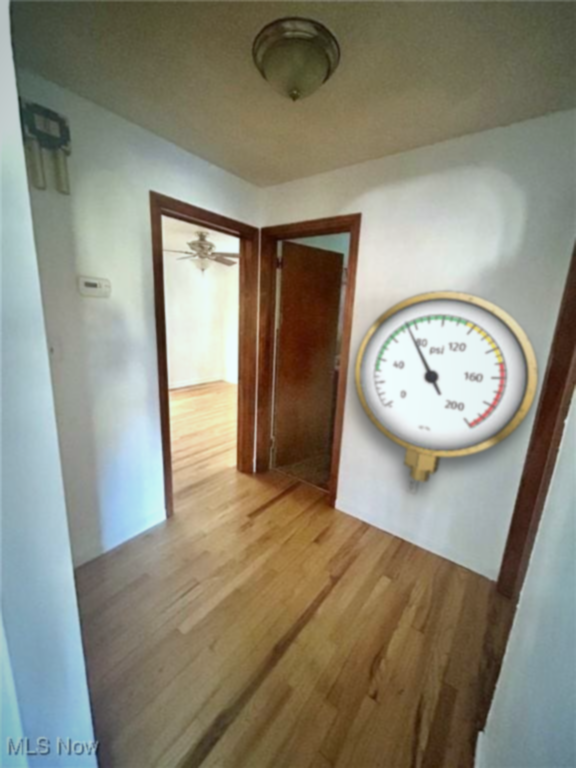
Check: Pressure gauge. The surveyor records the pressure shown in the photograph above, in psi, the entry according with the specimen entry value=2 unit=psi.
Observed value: value=75 unit=psi
